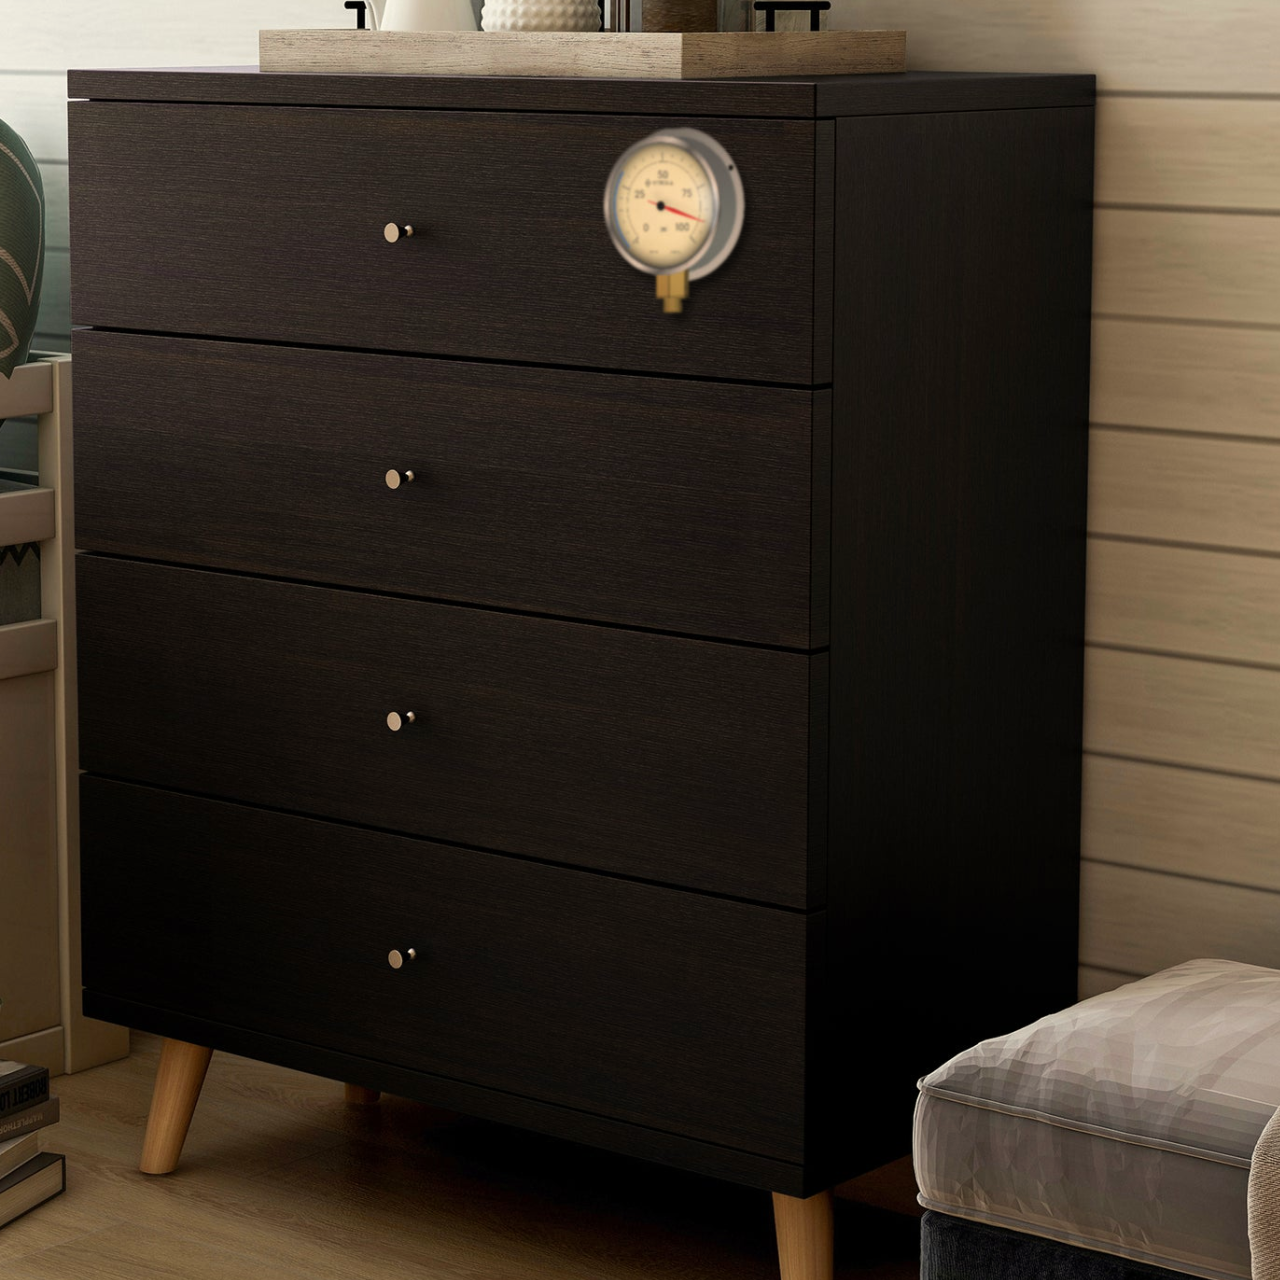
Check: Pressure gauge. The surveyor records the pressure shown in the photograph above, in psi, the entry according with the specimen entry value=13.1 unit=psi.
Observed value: value=90 unit=psi
